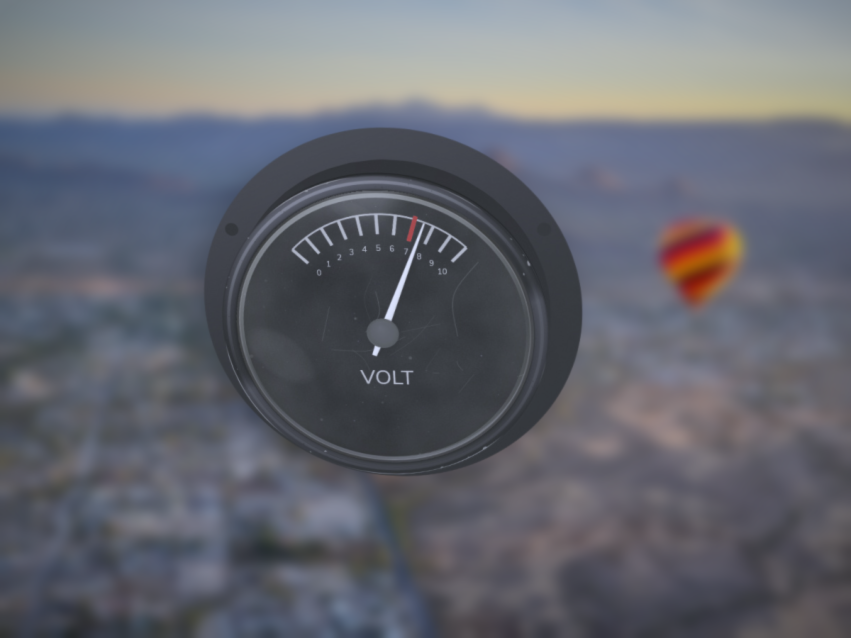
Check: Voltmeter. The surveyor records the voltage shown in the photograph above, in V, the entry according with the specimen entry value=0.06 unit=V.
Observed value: value=7.5 unit=V
